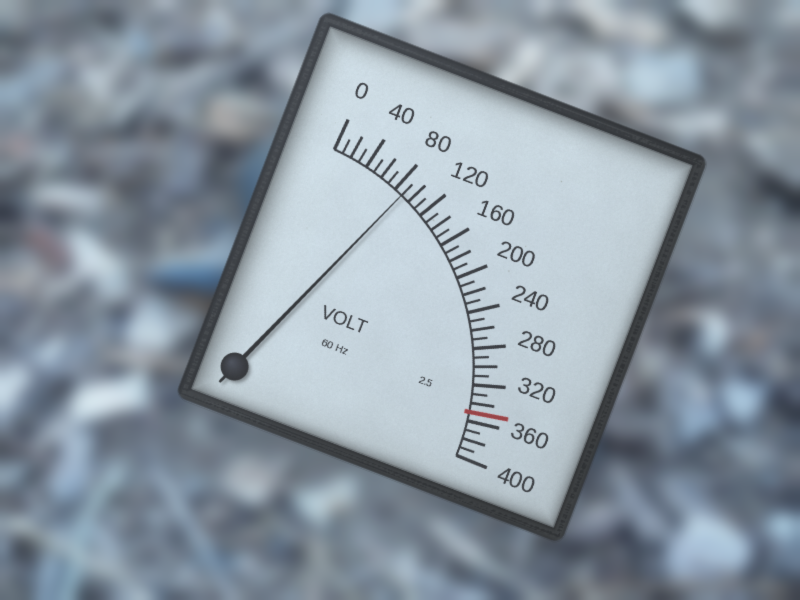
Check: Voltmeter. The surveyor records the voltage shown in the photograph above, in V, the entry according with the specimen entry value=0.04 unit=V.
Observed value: value=90 unit=V
